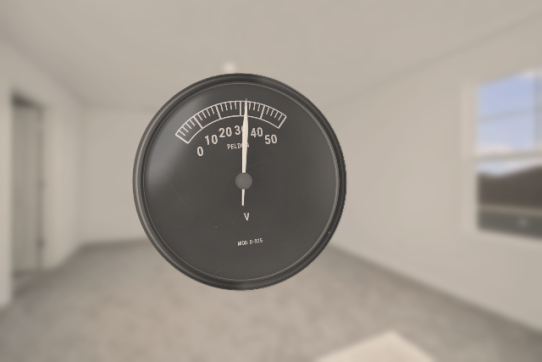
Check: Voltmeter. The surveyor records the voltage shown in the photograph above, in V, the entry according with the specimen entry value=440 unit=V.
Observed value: value=32 unit=V
